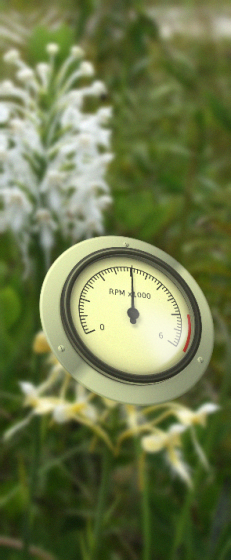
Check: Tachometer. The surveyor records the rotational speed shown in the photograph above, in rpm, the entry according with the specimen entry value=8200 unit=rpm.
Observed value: value=3000 unit=rpm
